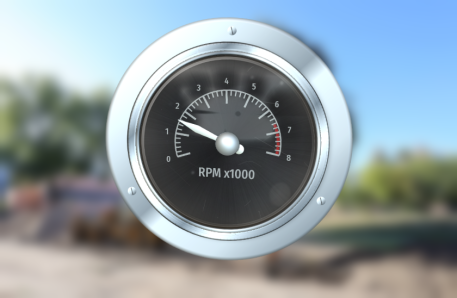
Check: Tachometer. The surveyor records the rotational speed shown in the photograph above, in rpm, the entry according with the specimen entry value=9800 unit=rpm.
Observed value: value=1600 unit=rpm
